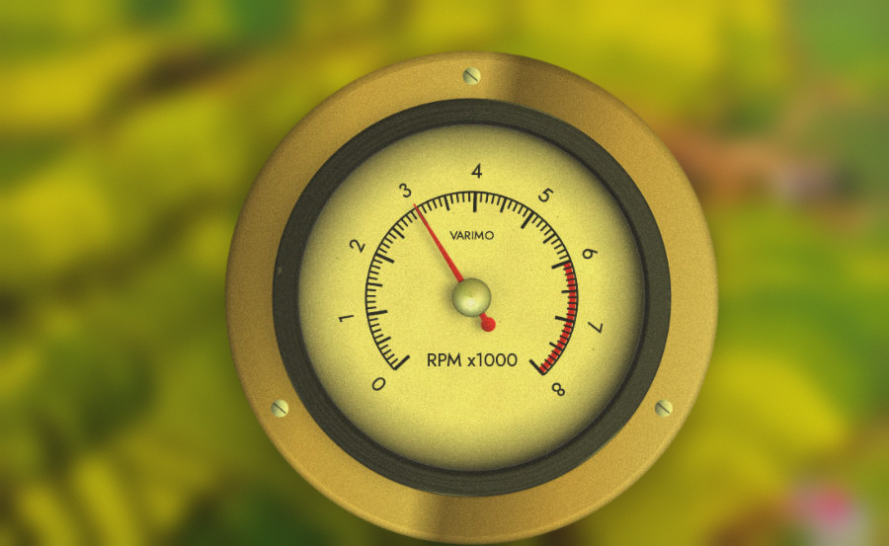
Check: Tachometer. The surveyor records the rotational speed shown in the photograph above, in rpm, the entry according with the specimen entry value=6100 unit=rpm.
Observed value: value=3000 unit=rpm
